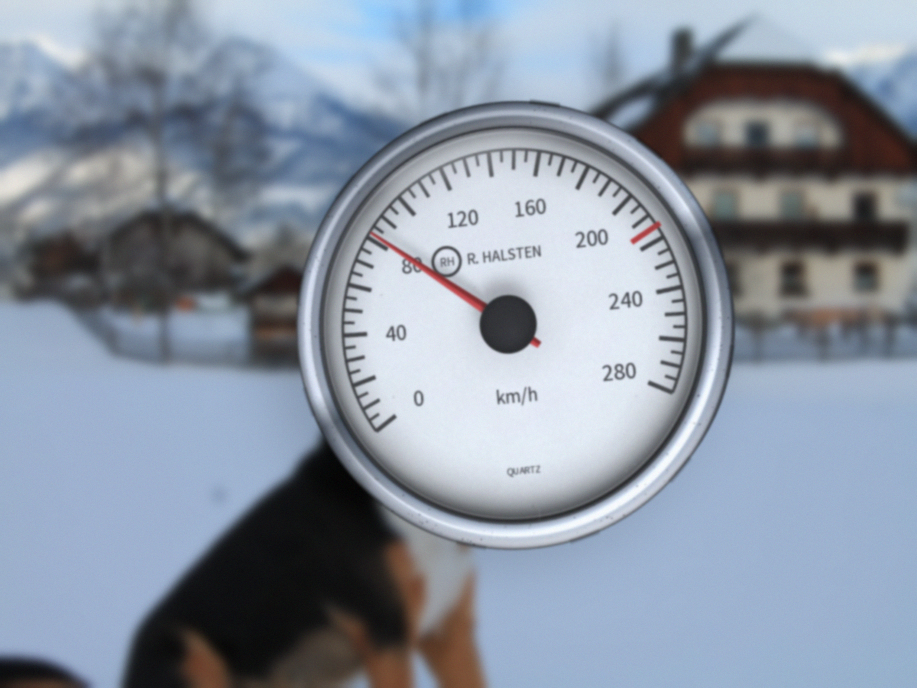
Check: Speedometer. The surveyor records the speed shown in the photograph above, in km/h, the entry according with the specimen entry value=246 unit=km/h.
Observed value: value=82.5 unit=km/h
